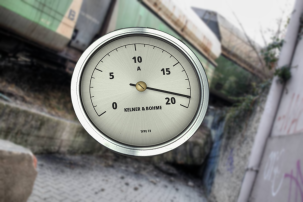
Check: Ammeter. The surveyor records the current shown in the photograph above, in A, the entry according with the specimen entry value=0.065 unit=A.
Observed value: value=19 unit=A
